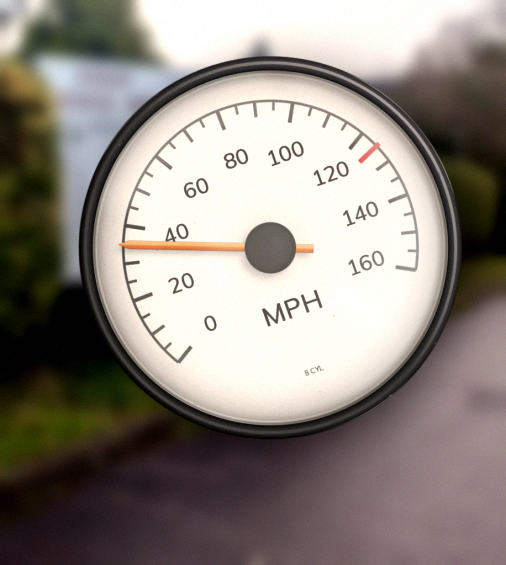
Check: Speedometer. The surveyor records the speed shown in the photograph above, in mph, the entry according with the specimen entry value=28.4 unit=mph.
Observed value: value=35 unit=mph
